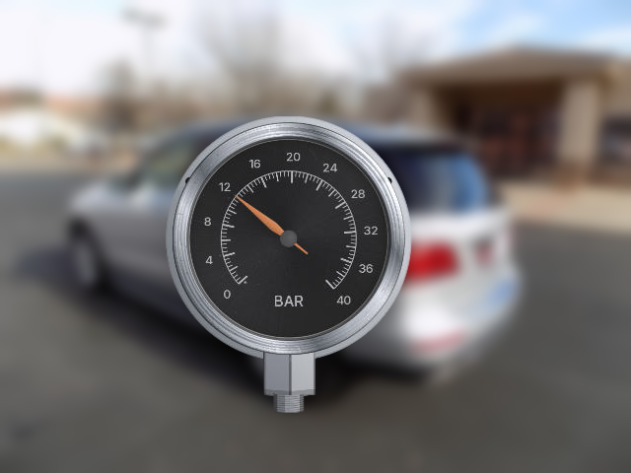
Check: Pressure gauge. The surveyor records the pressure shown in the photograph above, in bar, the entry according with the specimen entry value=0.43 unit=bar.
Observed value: value=12 unit=bar
